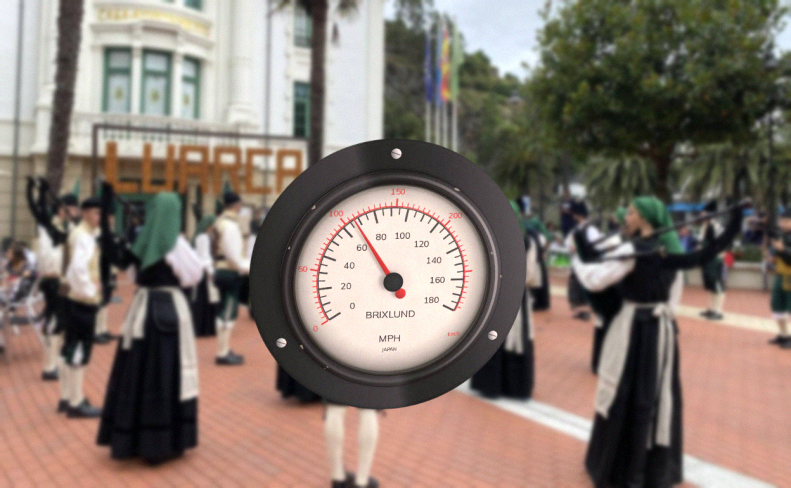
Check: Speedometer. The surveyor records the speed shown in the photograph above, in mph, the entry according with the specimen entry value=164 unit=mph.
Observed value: value=67.5 unit=mph
